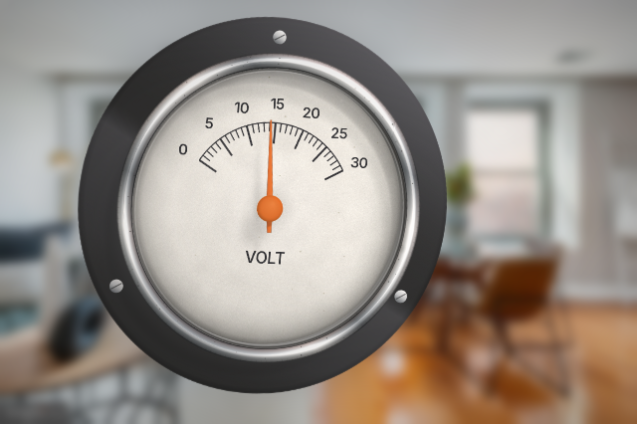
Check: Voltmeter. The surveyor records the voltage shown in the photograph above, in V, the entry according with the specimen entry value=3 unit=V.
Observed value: value=14 unit=V
